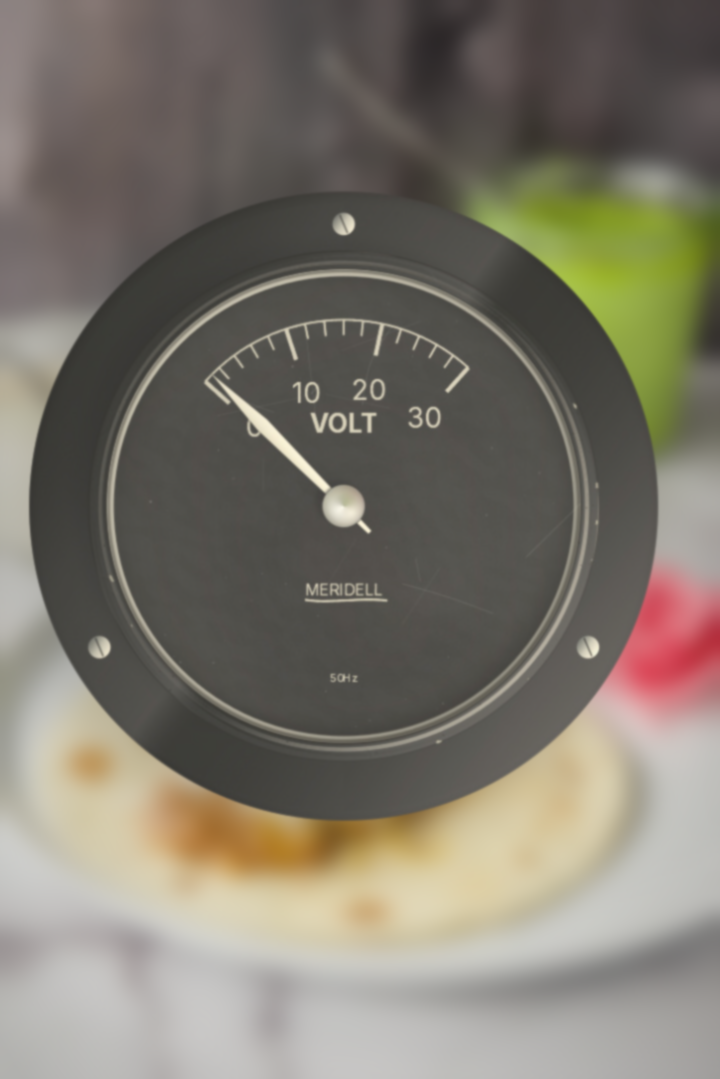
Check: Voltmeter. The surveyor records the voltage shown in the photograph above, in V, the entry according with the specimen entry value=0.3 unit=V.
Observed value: value=1 unit=V
